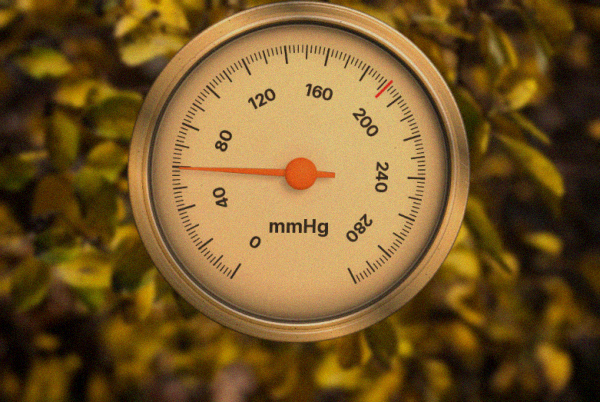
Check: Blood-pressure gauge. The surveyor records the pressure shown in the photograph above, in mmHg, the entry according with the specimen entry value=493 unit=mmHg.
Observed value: value=60 unit=mmHg
